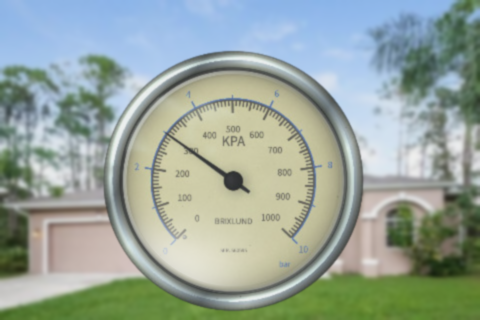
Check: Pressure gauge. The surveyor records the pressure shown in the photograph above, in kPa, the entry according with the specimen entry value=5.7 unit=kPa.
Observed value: value=300 unit=kPa
